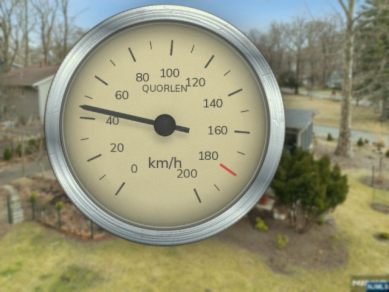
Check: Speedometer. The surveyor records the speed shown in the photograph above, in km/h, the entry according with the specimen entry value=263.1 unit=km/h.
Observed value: value=45 unit=km/h
